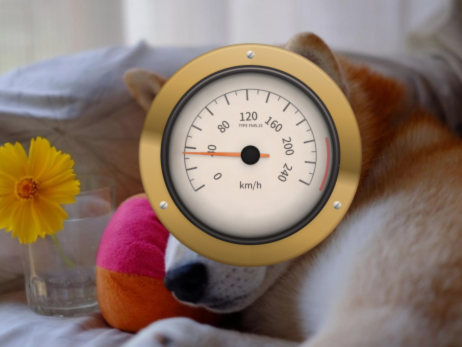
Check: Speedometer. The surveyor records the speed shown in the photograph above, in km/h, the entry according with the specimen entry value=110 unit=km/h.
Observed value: value=35 unit=km/h
